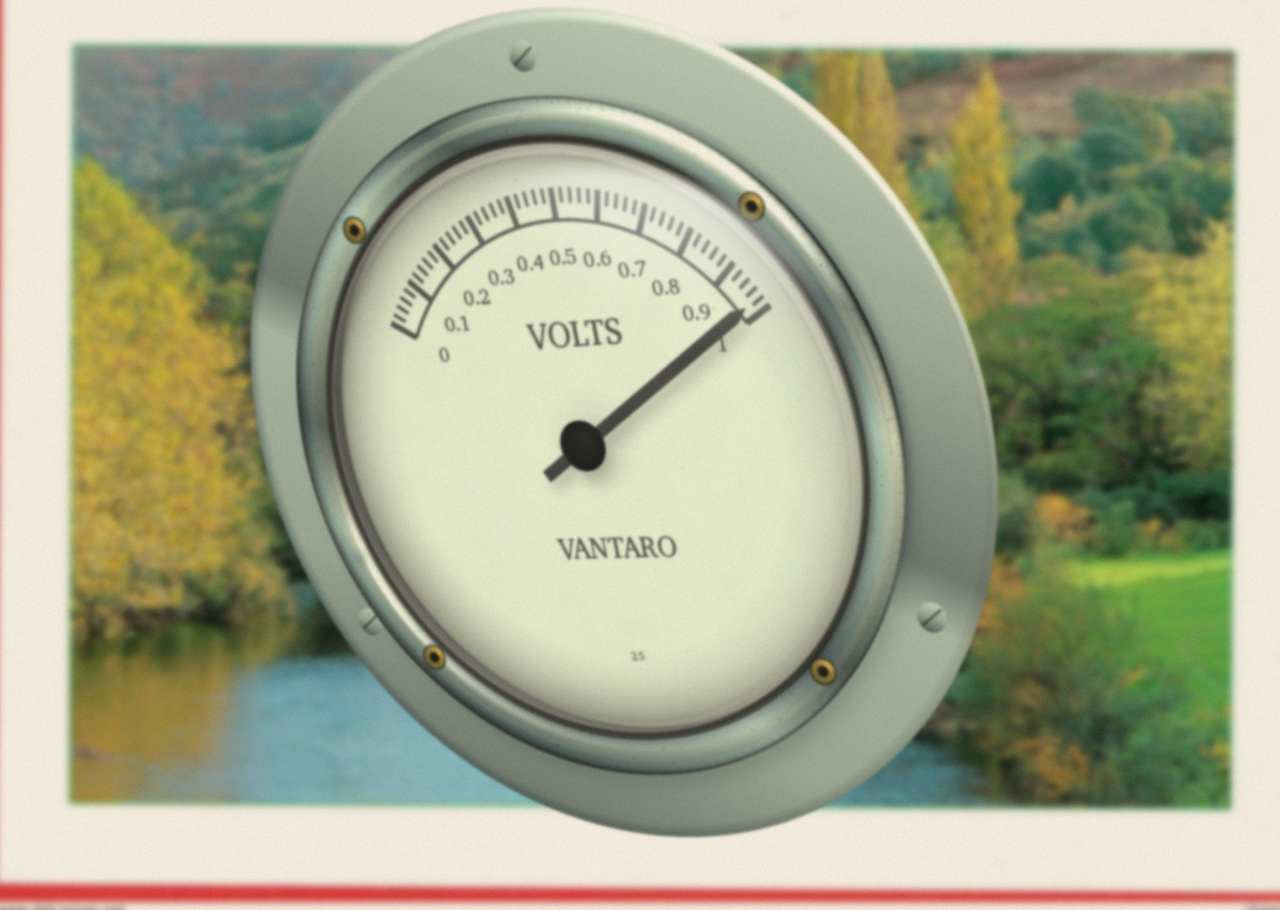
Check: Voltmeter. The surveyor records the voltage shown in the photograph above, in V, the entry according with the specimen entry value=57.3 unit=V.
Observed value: value=0.98 unit=V
